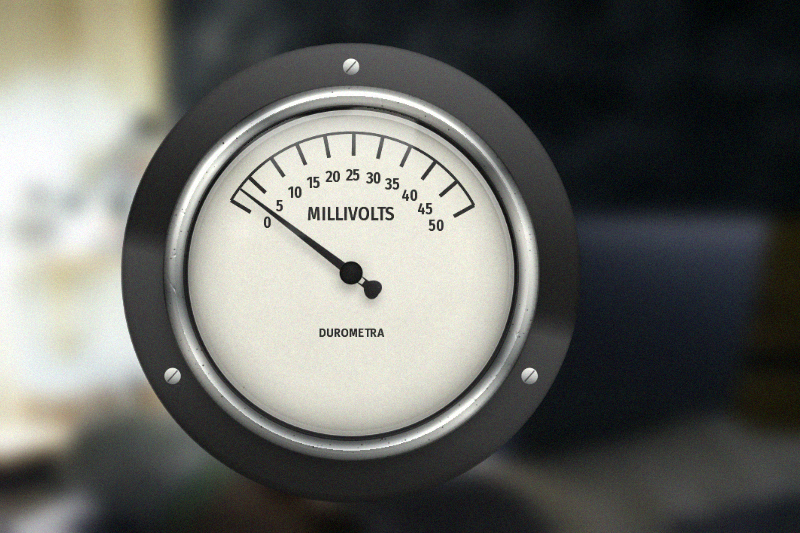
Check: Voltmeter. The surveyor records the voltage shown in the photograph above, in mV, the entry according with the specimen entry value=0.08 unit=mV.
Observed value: value=2.5 unit=mV
